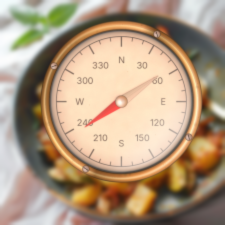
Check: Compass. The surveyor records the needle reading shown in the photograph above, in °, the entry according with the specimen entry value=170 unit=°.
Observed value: value=235 unit=°
